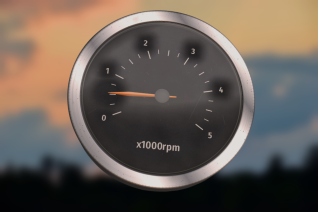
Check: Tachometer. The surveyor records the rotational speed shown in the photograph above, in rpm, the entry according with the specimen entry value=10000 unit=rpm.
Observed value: value=500 unit=rpm
